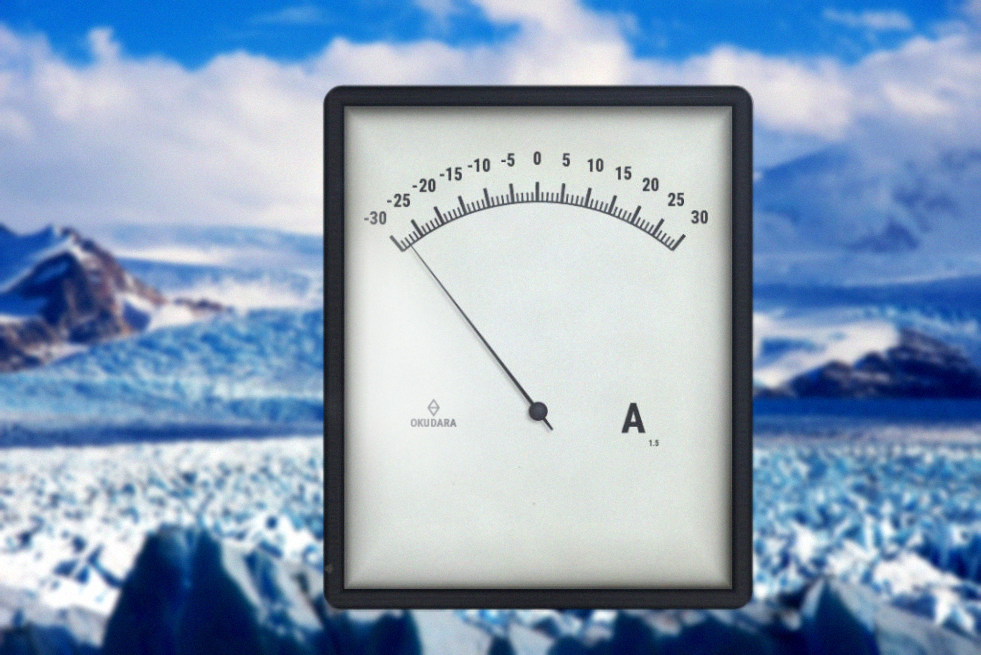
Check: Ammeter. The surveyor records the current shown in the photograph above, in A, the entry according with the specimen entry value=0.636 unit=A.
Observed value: value=-28 unit=A
